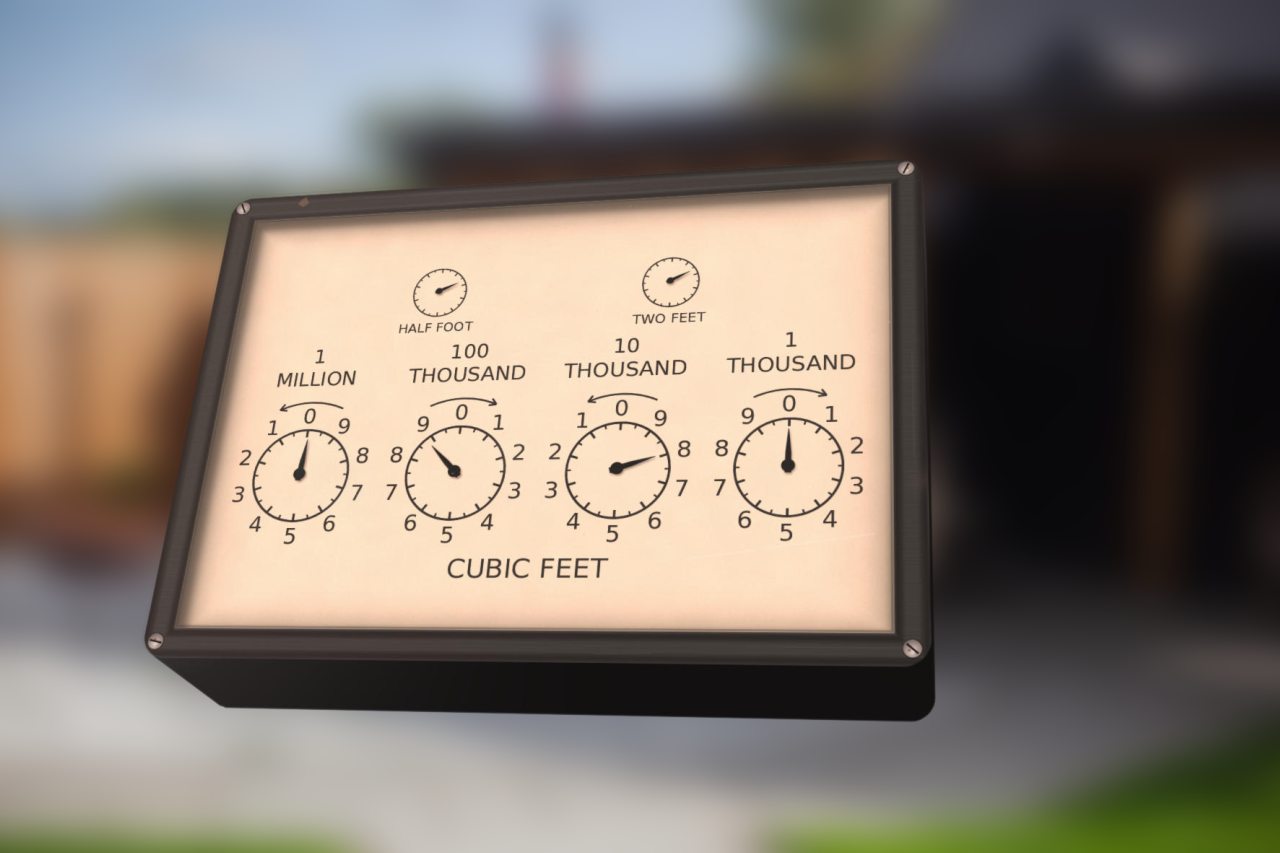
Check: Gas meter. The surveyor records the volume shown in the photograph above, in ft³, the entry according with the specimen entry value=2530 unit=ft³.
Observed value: value=988000 unit=ft³
